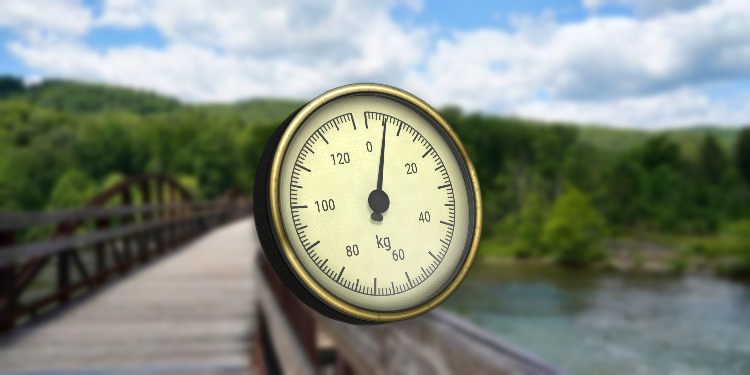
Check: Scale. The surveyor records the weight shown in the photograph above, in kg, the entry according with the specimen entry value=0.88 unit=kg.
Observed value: value=5 unit=kg
